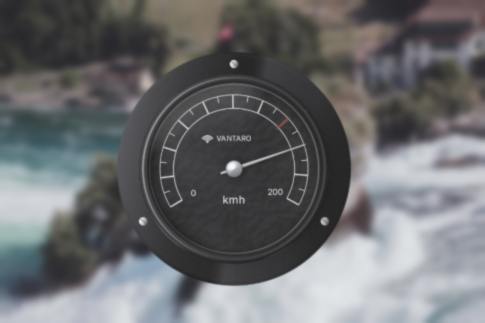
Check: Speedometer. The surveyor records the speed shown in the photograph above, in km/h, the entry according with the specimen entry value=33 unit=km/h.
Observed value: value=160 unit=km/h
